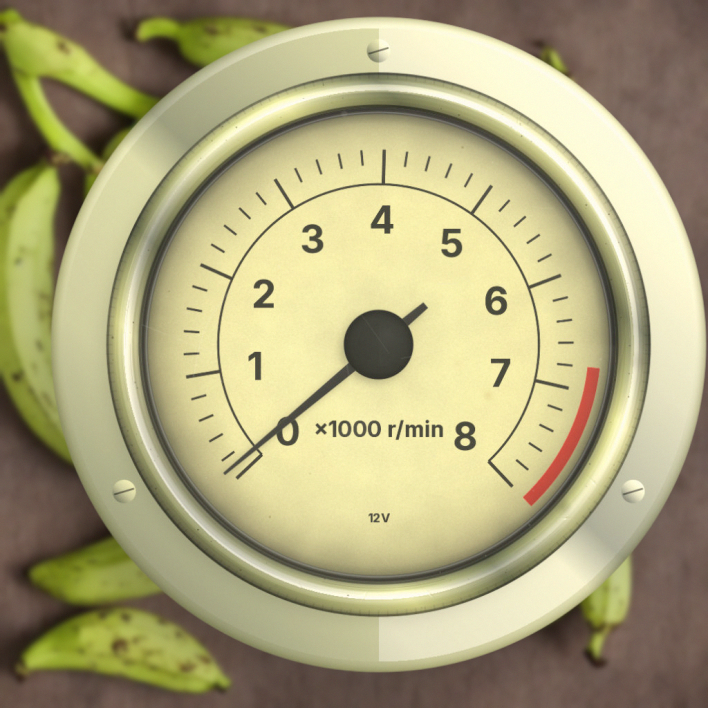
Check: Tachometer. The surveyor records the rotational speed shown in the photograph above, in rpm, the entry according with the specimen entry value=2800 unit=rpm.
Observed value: value=100 unit=rpm
